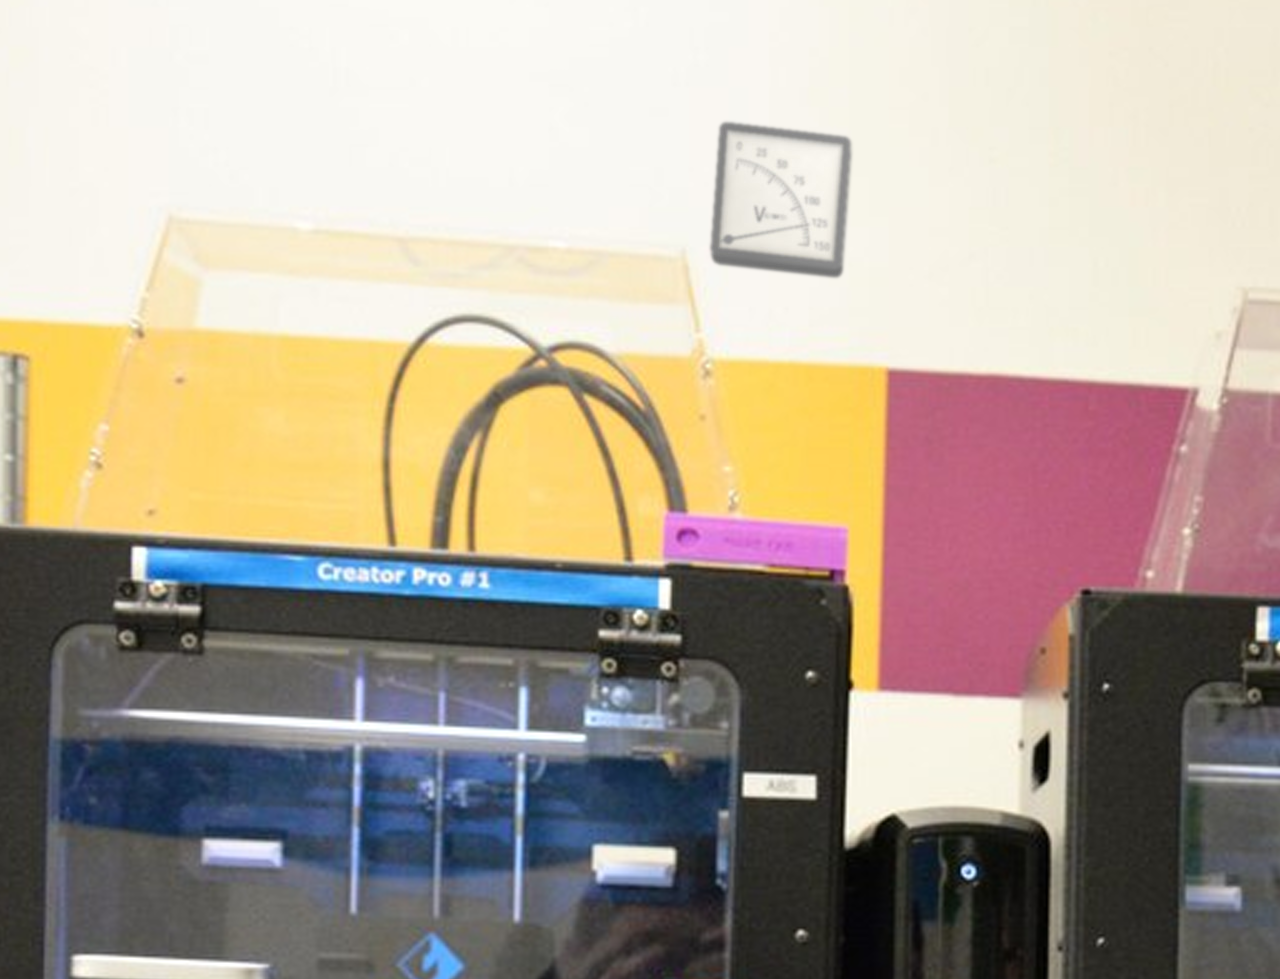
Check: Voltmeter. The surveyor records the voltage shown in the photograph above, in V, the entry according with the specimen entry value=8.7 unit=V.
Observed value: value=125 unit=V
